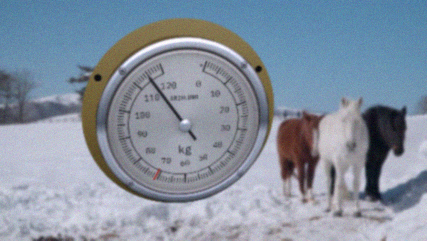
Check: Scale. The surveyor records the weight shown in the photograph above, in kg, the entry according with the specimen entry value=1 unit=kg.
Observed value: value=115 unit=kg
